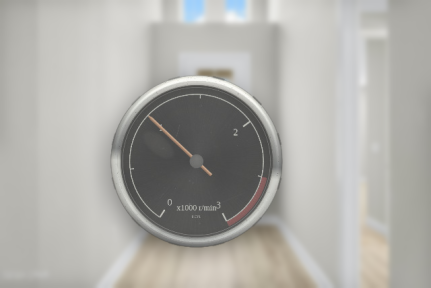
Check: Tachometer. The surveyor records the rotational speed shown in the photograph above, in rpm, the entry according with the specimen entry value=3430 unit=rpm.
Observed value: value=1000 unit=rpm
